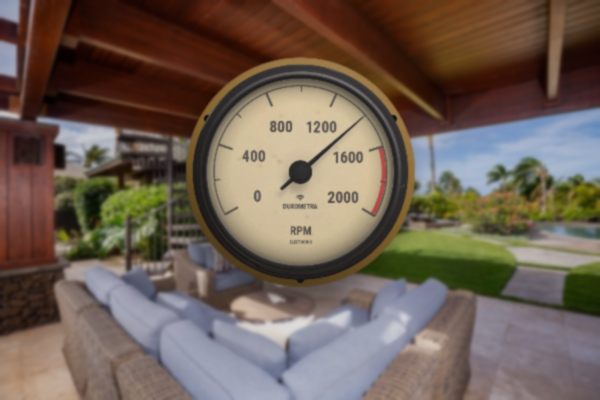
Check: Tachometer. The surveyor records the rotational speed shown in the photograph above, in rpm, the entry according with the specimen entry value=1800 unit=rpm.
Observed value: value=1400 unit=rpm
